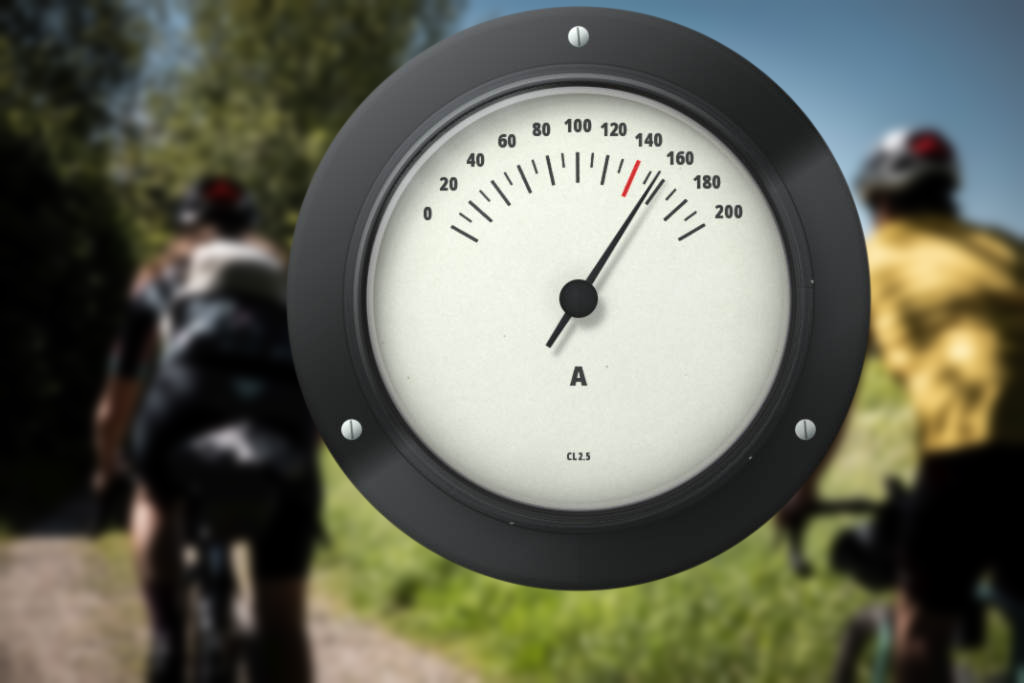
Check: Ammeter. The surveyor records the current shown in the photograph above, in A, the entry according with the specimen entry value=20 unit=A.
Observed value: value=155 unit=A
